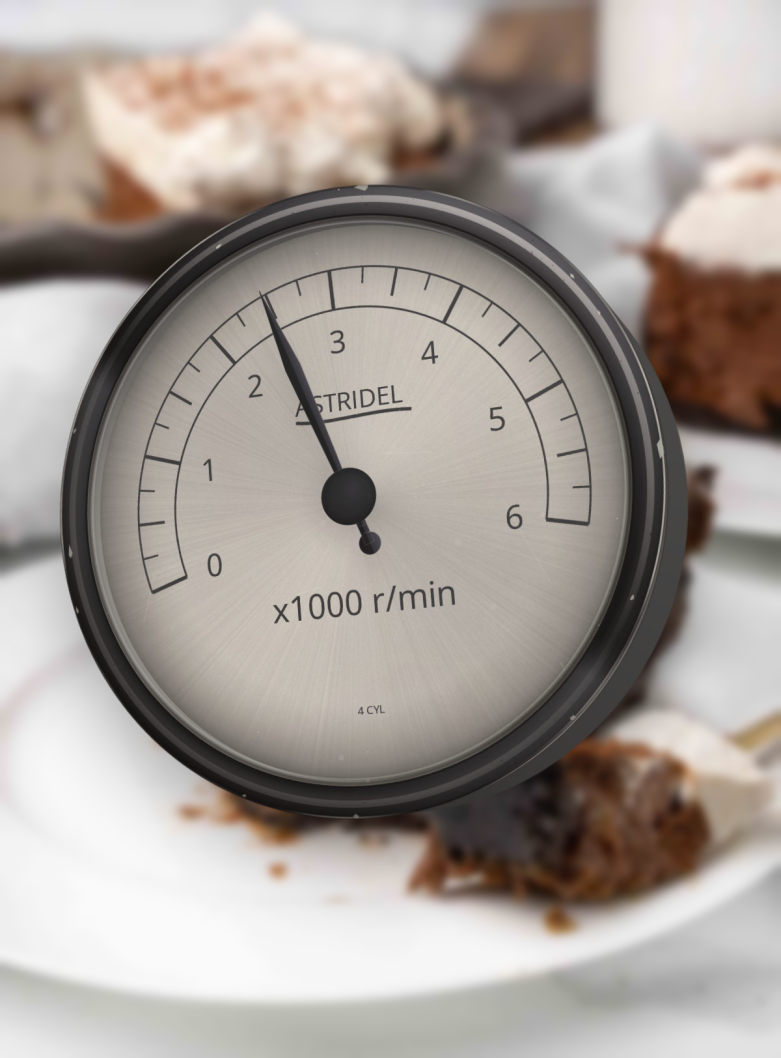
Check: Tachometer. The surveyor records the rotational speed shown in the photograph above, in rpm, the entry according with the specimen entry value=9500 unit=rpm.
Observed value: value=2500 unit=rpm
